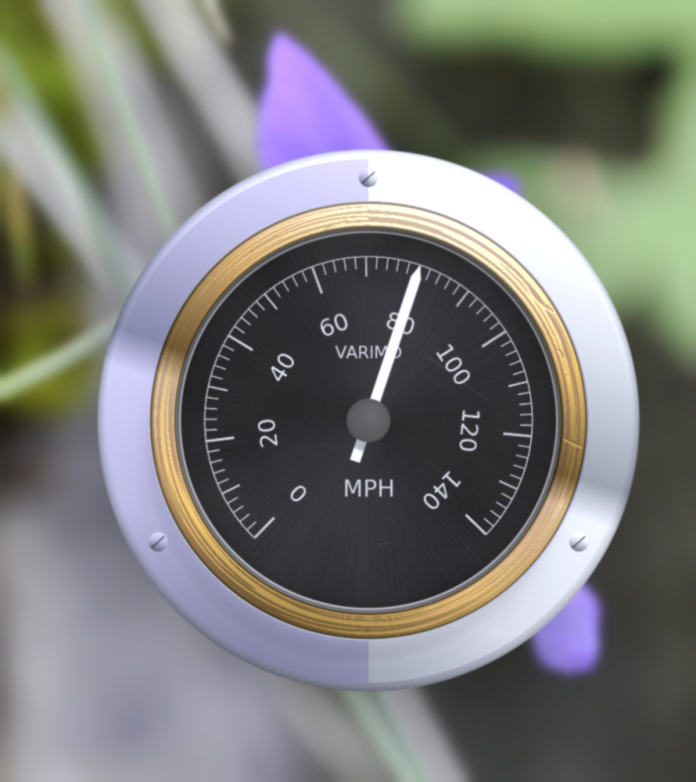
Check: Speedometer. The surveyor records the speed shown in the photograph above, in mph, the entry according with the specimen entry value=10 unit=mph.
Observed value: value=80 unit=mph
